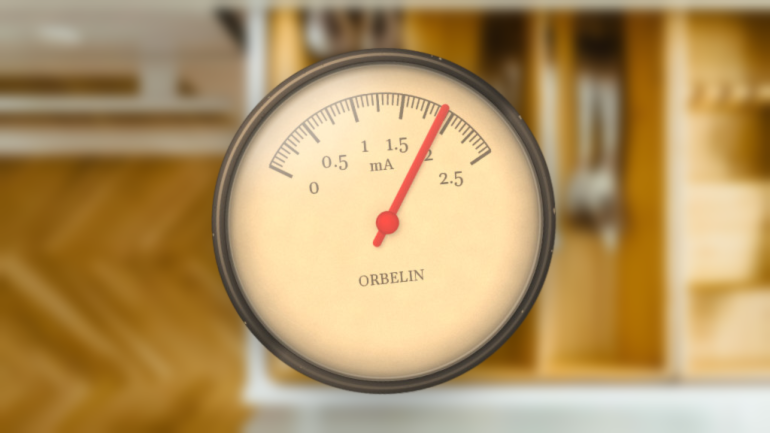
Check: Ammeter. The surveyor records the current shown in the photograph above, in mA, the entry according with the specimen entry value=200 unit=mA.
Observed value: value=1.9 unit=mA
